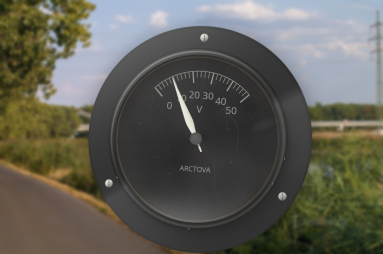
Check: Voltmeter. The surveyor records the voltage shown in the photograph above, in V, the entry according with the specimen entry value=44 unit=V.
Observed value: value=10 unit=V
